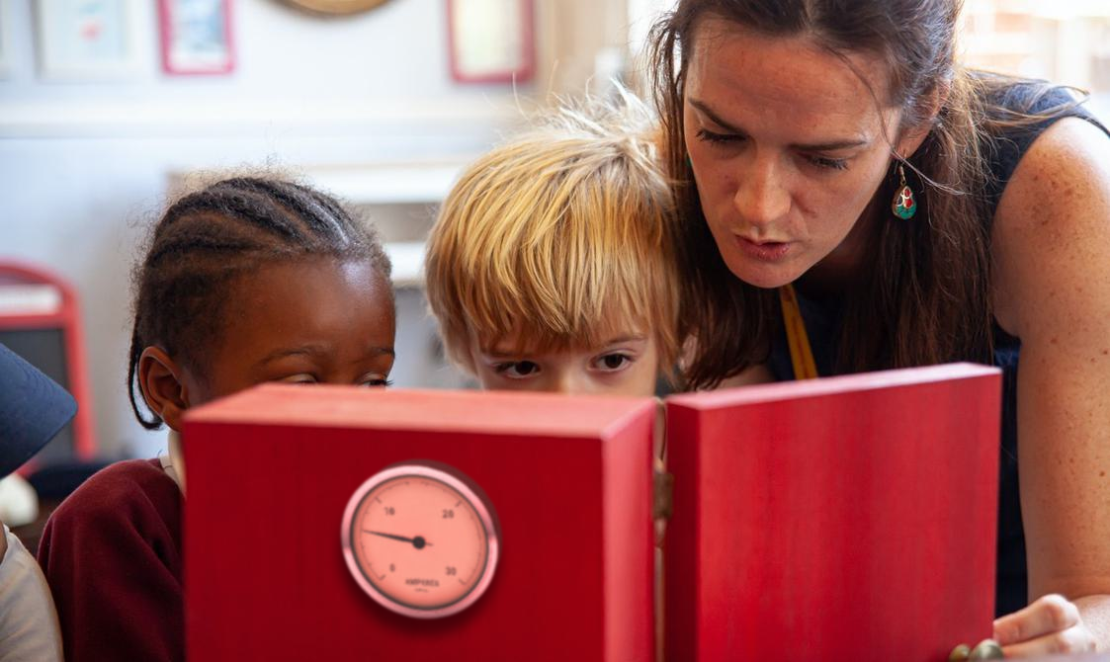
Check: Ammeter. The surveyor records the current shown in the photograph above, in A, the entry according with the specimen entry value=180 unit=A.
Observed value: value=6 unit=A
